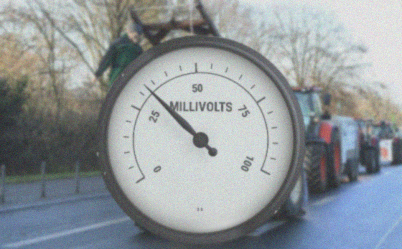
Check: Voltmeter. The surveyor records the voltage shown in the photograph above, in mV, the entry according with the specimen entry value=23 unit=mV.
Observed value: value=32.5 unit=mV
